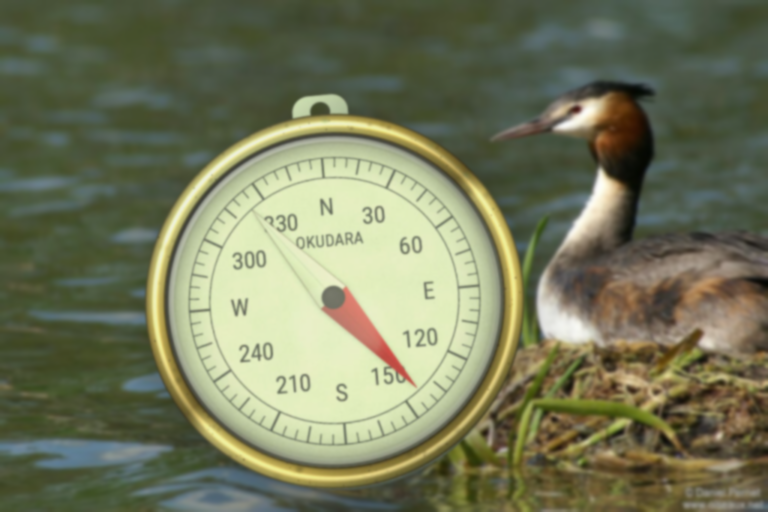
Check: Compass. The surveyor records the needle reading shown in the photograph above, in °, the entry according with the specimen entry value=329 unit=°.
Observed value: value=142.5 unit=°
